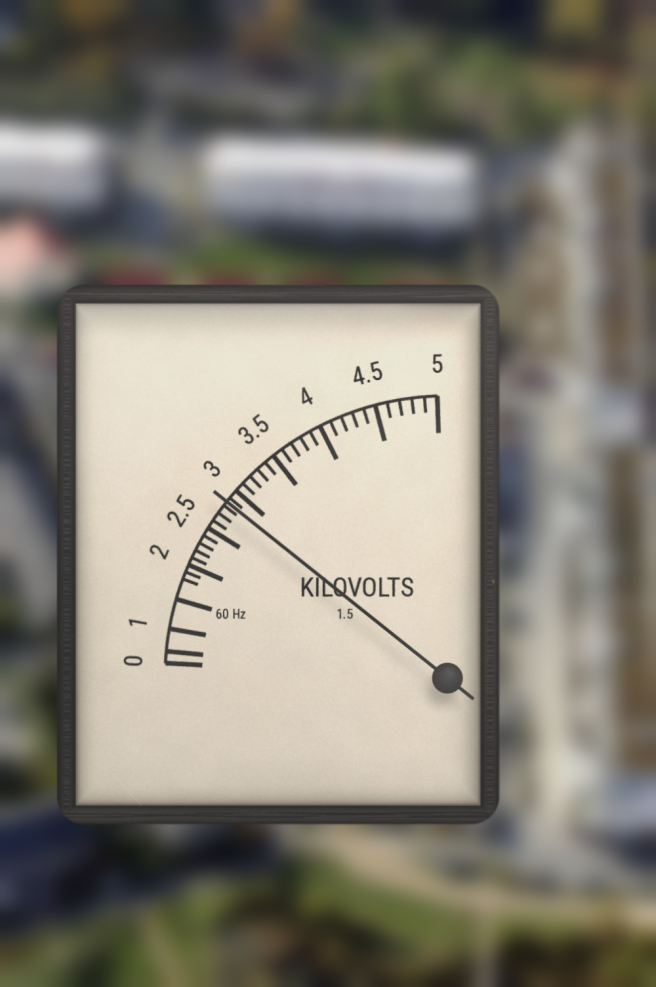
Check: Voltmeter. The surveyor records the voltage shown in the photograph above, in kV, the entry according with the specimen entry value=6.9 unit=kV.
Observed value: value=2.85 unit=kV
